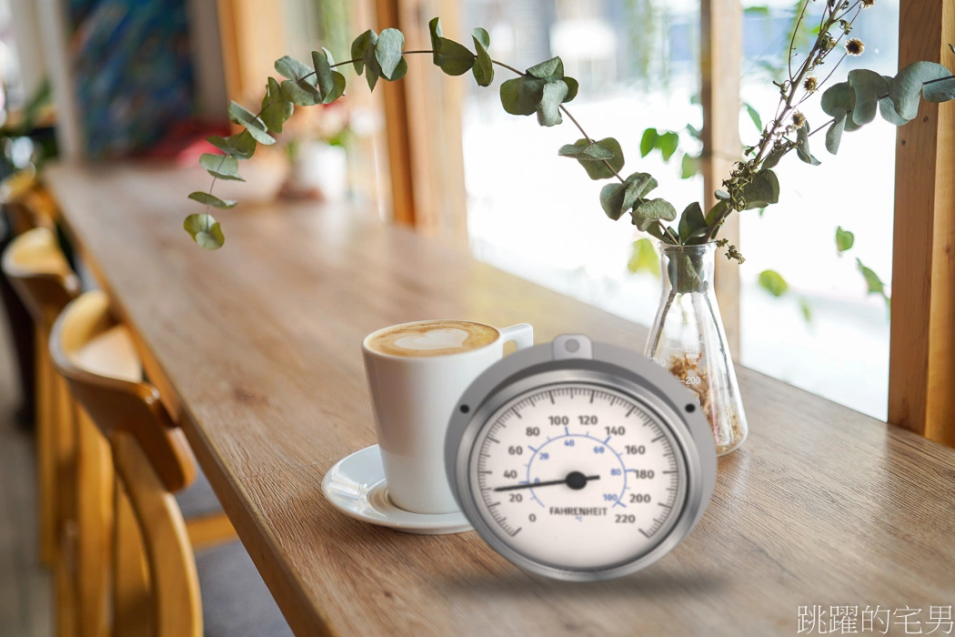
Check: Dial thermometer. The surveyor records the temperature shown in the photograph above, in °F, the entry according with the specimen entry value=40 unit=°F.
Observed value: value=30 unit=°F
